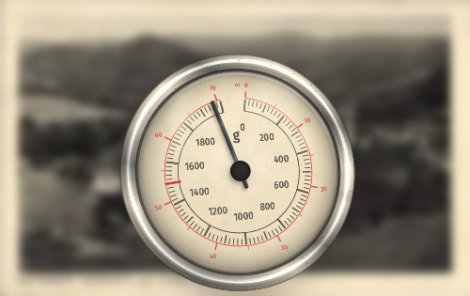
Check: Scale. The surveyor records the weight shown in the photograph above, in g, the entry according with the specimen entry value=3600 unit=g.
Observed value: value=1960 unit=g
